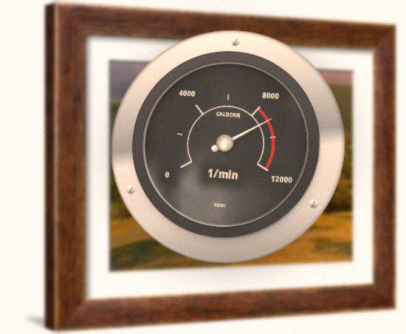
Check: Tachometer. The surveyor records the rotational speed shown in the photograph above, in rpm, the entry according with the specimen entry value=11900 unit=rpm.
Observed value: value=9000 unit=rpm
